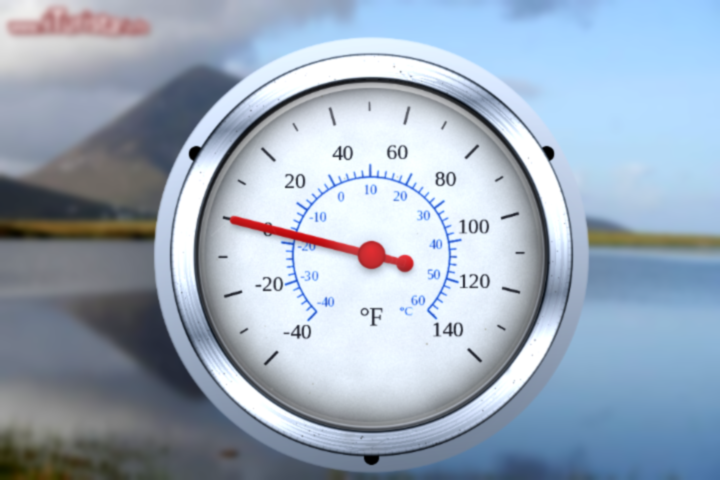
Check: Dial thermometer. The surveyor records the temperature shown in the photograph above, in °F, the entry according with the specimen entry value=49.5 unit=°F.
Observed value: value=0 unit=°F
